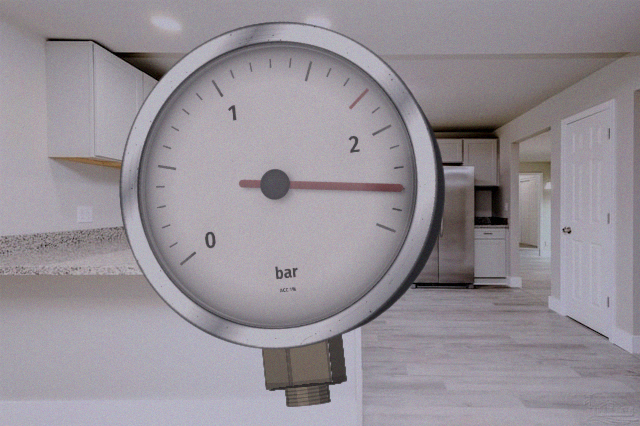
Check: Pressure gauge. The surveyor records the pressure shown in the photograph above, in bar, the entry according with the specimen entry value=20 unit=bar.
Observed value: value=2.3 unit=bar
